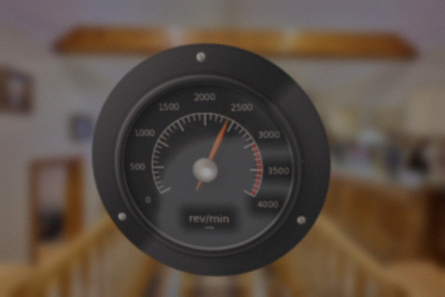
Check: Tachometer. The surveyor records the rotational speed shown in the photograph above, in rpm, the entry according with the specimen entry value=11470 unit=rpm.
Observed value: value=2400 unit=rpm
